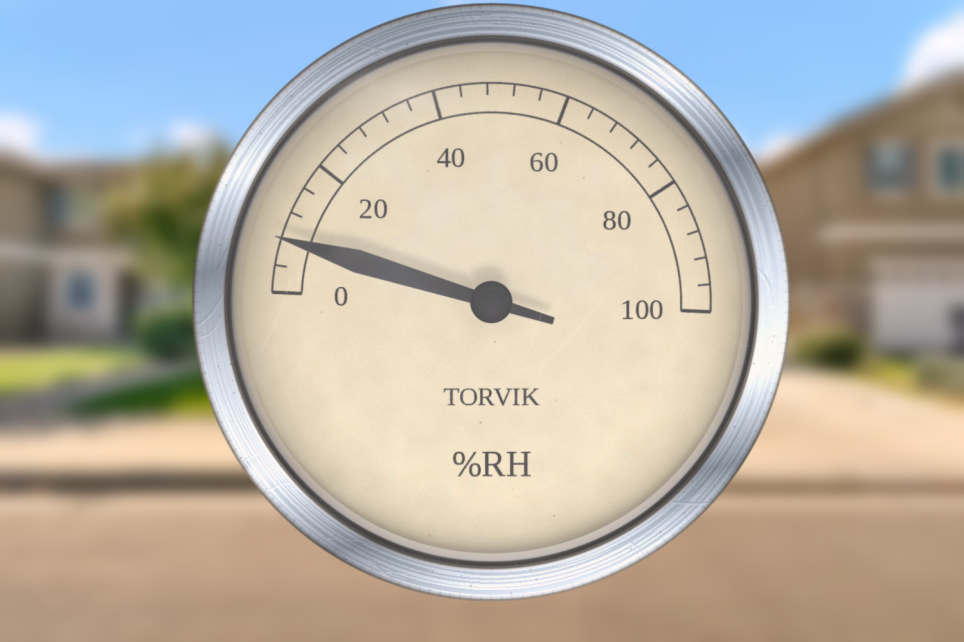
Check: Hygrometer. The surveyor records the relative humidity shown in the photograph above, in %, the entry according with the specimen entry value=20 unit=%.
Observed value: value=8 unit=%
